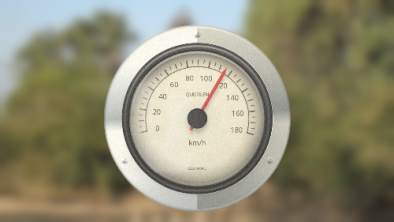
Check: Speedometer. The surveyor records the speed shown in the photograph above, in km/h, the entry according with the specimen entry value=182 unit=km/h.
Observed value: value=115 unit=km/h
